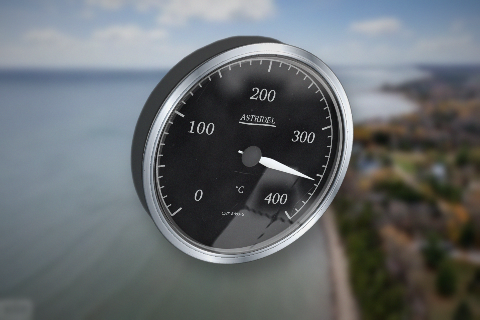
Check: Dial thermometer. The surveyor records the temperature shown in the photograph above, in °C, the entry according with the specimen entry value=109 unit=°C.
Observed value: value=355 unit=°C
